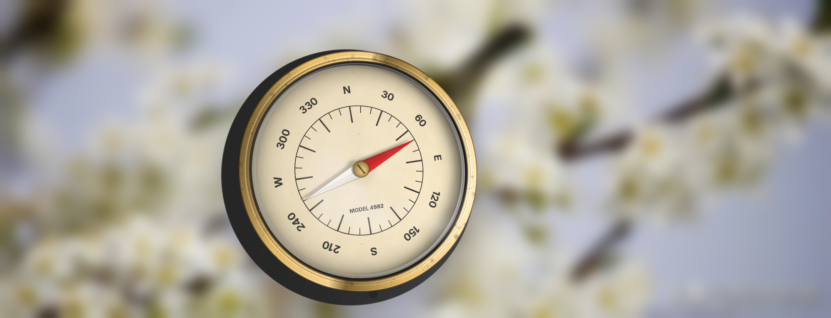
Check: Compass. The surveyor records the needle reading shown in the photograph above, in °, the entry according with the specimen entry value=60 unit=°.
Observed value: value=70 unit=°
